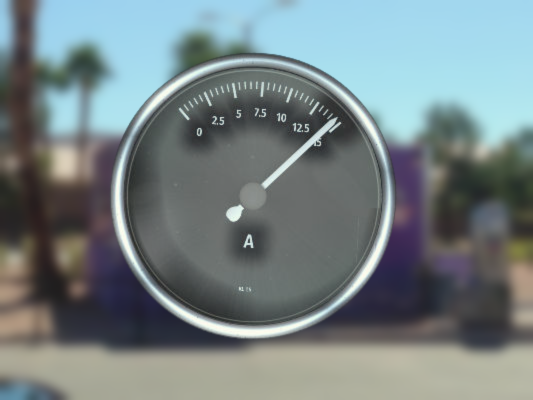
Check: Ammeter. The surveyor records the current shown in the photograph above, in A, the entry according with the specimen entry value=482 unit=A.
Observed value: value=14.5 unit=A
